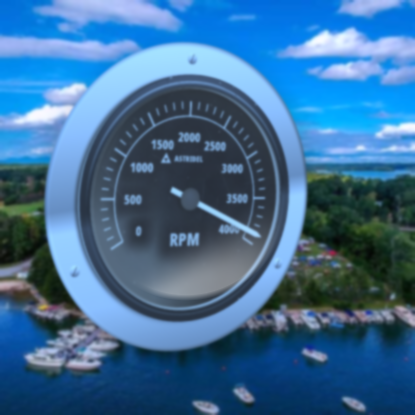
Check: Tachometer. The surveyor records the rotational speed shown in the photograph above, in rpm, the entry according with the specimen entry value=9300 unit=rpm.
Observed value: value=3900 unit=rpm
